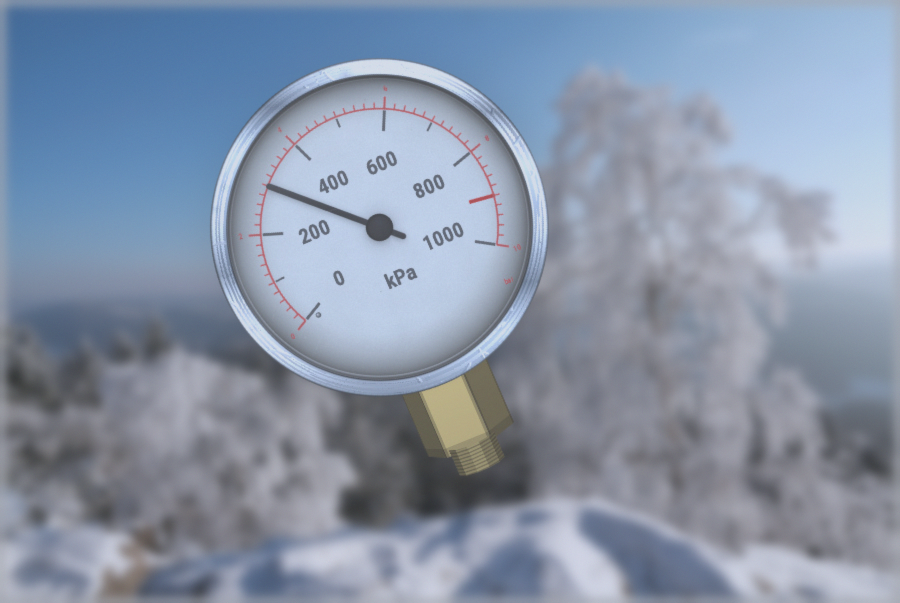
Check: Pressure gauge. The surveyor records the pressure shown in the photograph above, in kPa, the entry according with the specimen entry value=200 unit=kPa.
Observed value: value=300 unit=kPa
